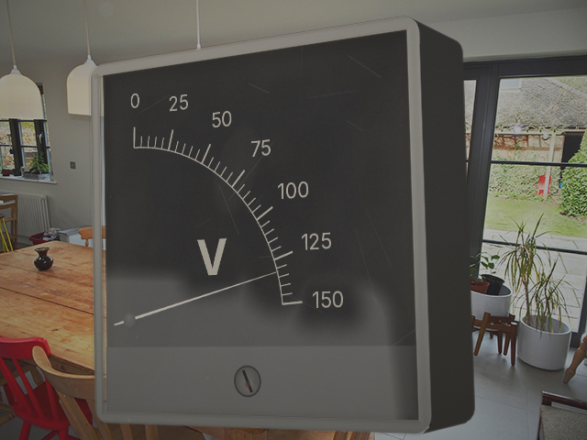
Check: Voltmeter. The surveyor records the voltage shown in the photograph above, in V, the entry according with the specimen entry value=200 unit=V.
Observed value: value=132.5 unit=V
